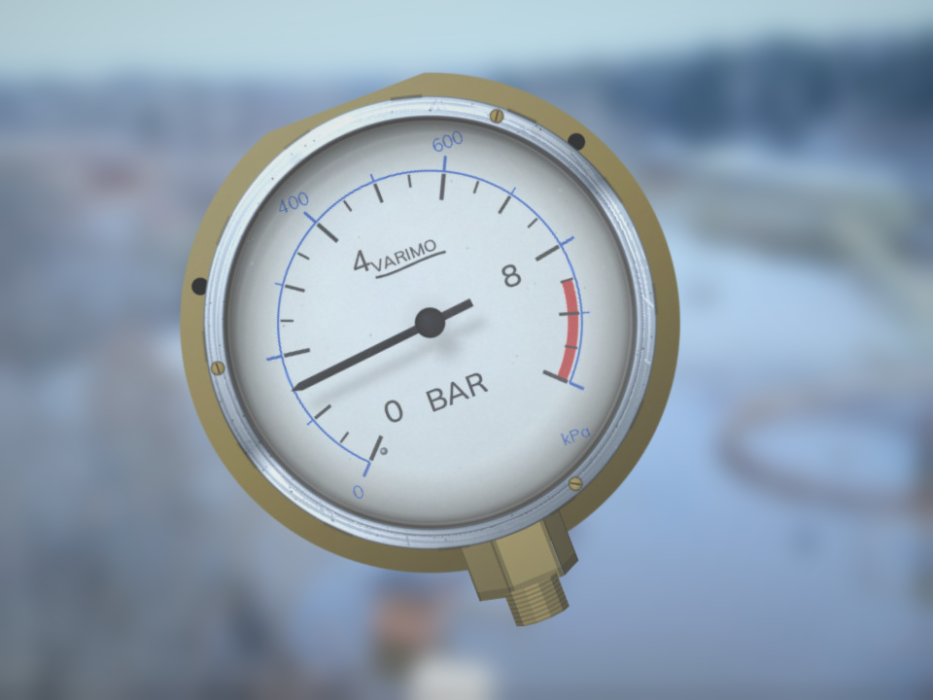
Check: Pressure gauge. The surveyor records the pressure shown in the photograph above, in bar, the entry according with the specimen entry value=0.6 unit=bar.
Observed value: value=1.5 unit=bar
